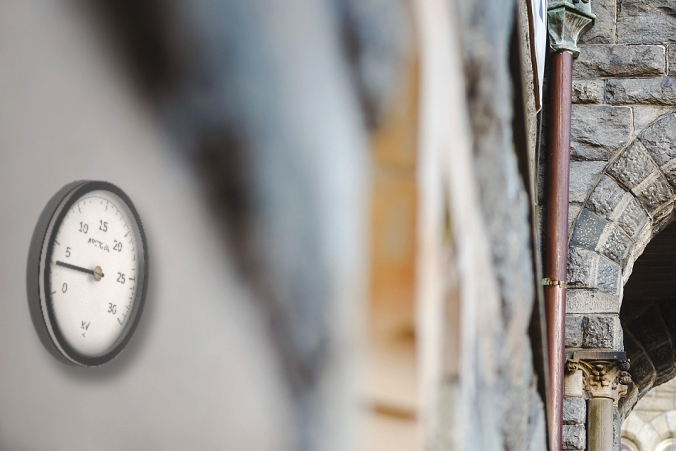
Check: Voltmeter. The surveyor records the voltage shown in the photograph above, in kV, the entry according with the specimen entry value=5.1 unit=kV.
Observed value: value=3 unit=kV
